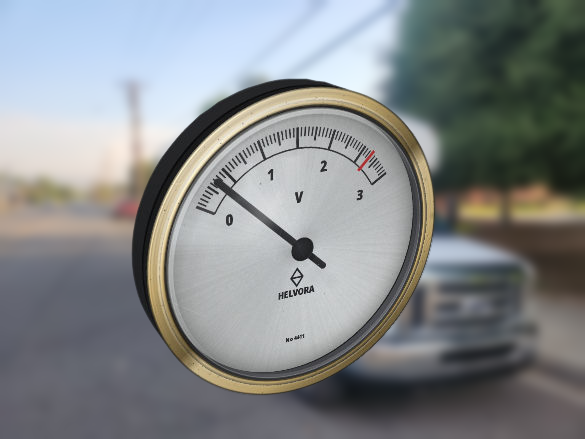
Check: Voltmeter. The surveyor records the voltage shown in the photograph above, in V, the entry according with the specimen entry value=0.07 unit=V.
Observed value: value=0.35 unit=V
